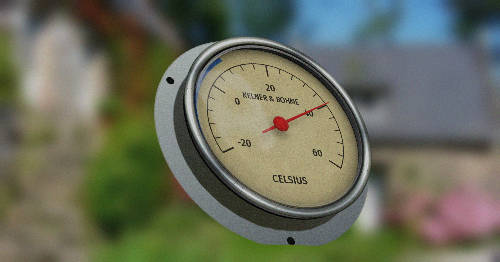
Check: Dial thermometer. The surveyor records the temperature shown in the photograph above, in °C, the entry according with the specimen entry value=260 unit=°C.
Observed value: value=40 unit=°C
